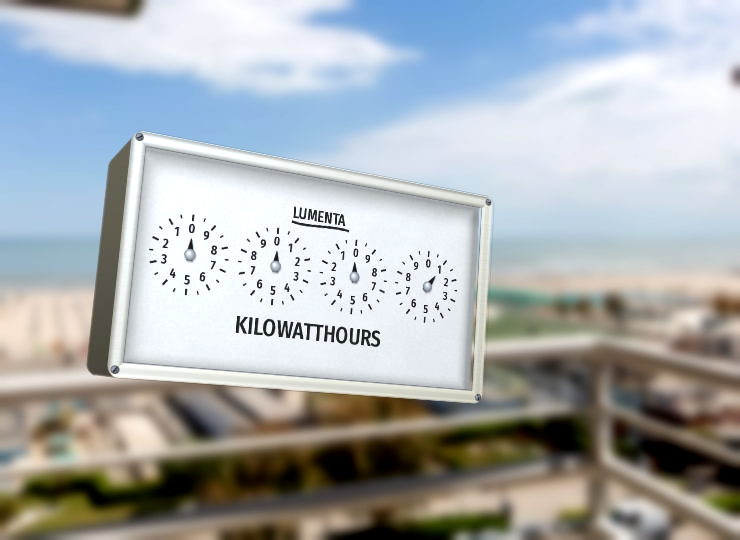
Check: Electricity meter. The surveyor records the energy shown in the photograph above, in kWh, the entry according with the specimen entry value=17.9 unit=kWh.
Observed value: value=1 unit=kWh
